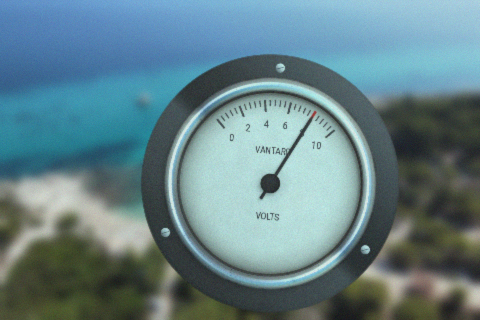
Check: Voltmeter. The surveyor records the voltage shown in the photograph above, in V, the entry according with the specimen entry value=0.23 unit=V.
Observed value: value=8 unit=V
